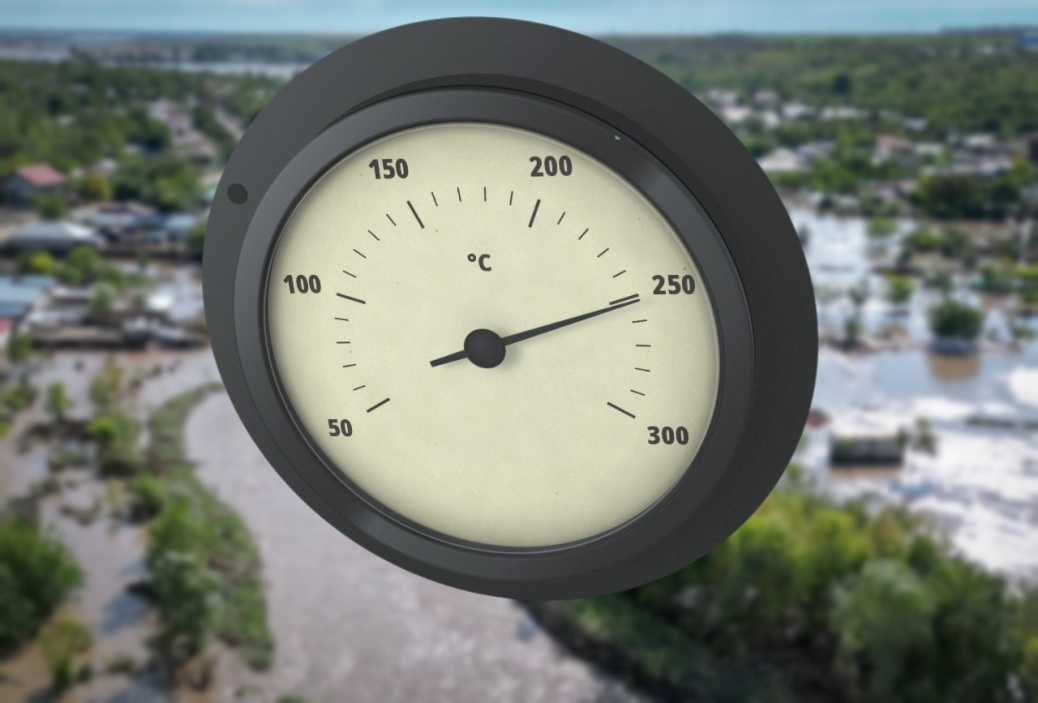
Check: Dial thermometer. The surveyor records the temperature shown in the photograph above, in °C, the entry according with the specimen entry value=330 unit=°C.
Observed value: value=250 unit=°C
